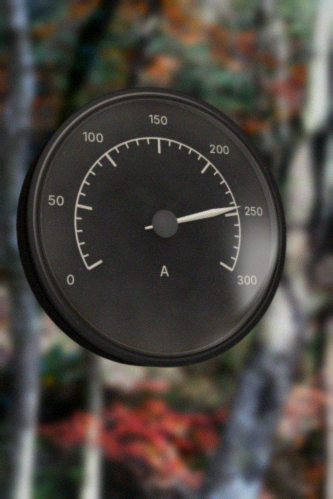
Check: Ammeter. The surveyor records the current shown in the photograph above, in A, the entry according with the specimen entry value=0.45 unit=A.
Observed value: value=245 unit=A
